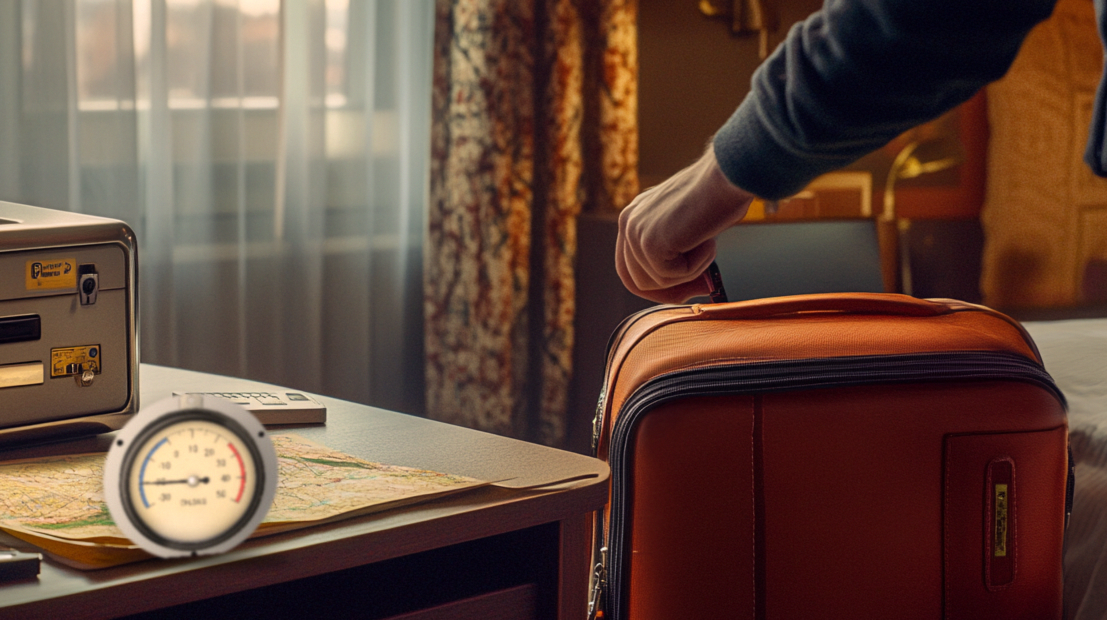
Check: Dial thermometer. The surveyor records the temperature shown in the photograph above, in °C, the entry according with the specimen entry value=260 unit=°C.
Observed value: value=-20 unit=°C
